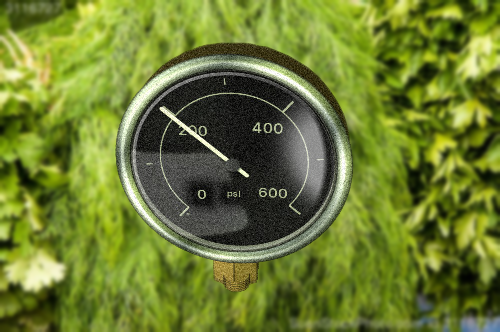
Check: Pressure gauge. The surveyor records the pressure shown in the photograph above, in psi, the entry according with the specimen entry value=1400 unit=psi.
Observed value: value=200 unit=psi
